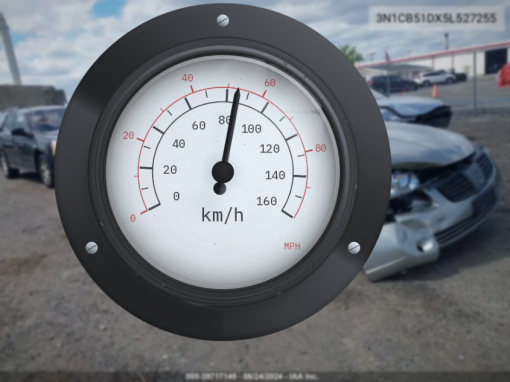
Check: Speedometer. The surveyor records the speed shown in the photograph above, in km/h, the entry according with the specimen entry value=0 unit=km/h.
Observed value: value=85 unit=km/h
